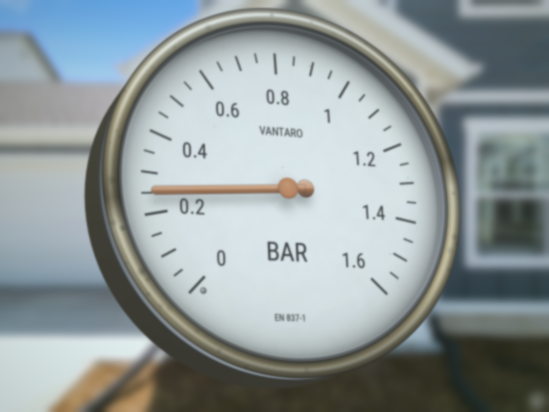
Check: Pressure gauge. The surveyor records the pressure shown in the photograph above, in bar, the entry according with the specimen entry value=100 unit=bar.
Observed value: value=0.25 unit=bar
